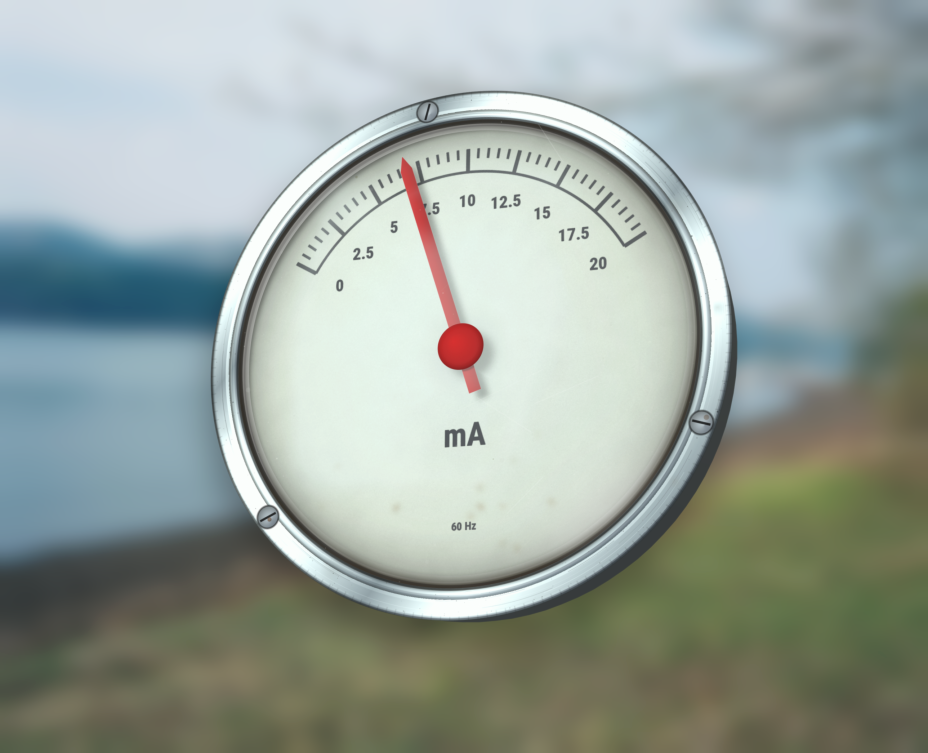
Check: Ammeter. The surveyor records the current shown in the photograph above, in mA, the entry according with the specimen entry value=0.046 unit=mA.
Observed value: value=7 unit=mA
